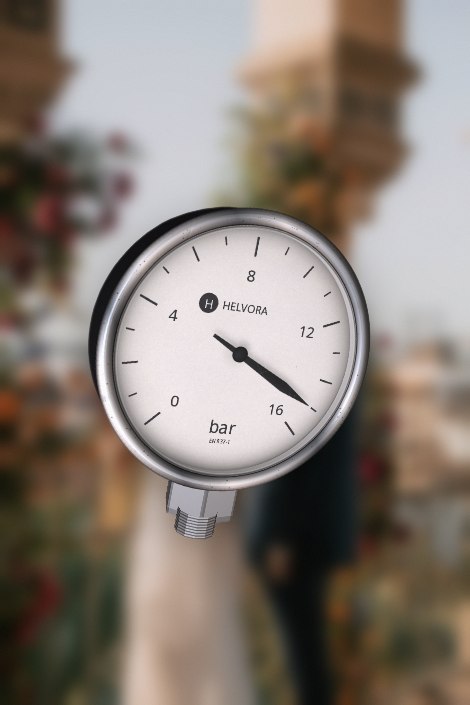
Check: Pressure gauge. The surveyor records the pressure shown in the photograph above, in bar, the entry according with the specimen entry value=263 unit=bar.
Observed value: value=15 unit=bar
